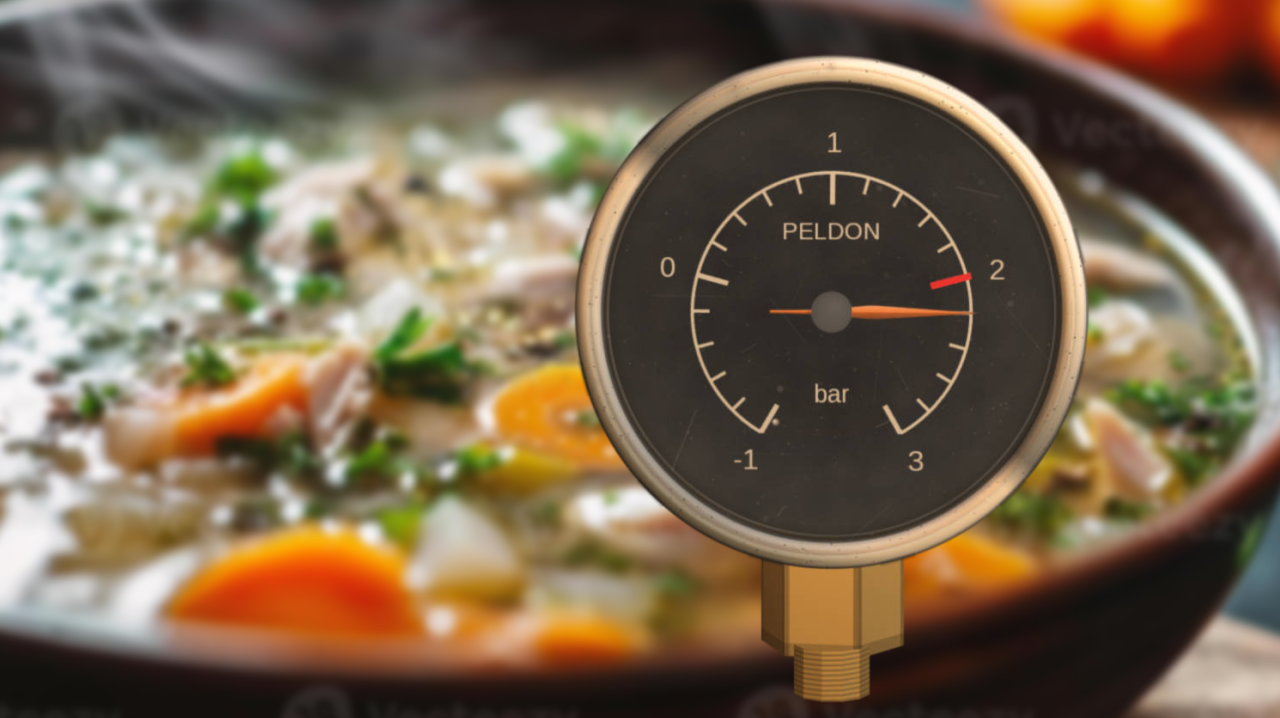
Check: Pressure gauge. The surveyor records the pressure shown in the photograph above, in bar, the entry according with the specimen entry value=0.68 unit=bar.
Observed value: value=2.2 unit=bar
